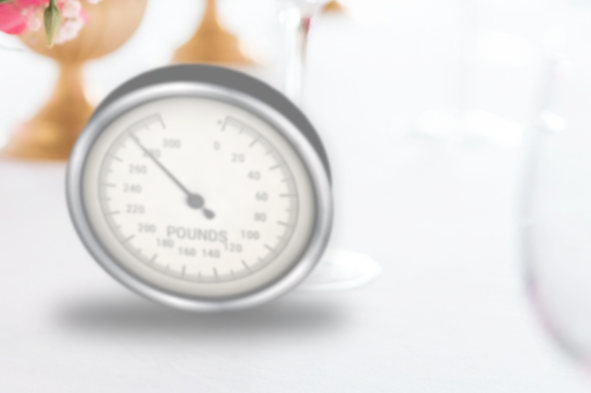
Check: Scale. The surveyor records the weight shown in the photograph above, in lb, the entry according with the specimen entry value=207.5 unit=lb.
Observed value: value=280 unit=lb
